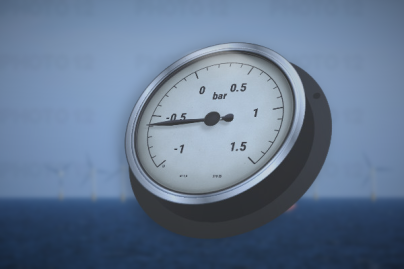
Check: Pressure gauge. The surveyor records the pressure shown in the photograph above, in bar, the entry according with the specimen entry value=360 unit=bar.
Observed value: value=-0.6 unit=bar
